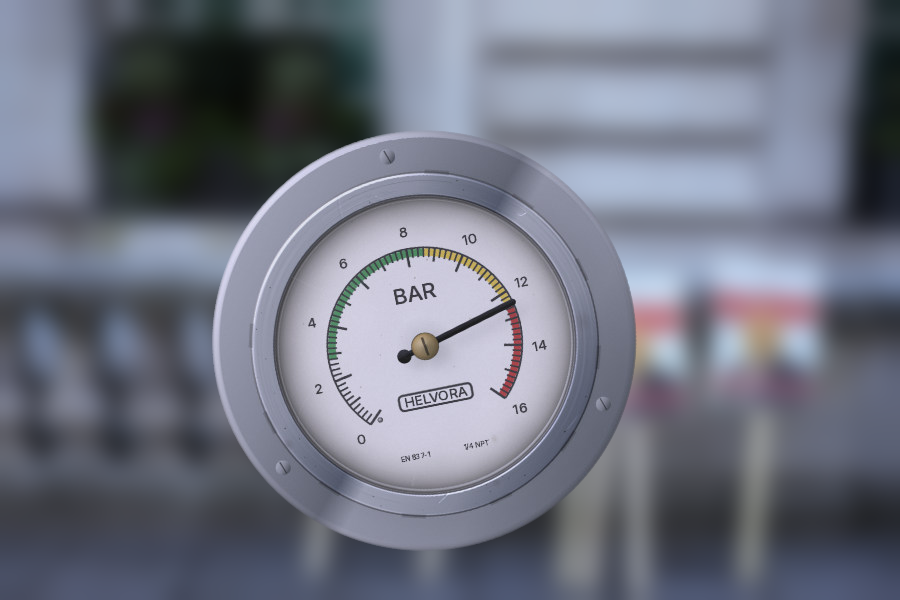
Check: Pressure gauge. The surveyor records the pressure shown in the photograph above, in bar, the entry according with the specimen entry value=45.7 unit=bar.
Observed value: value=12.4 unit=bar
